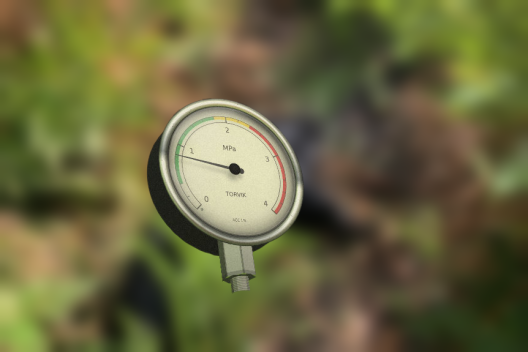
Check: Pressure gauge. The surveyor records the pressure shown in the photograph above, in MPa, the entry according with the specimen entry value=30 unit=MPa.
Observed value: value=0.8 unit=MPa
